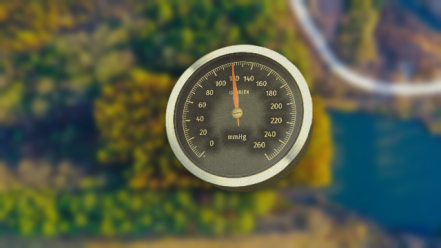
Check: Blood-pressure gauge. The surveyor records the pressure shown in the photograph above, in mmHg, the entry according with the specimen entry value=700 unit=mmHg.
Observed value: value=120 unit=mmHg
